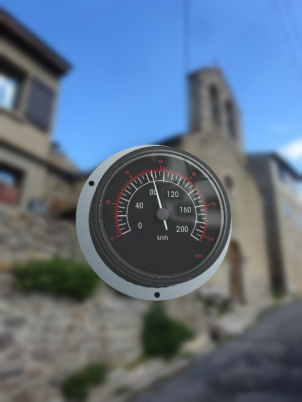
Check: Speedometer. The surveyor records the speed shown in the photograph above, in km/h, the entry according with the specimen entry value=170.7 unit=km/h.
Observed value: value=85 unit=km/h
